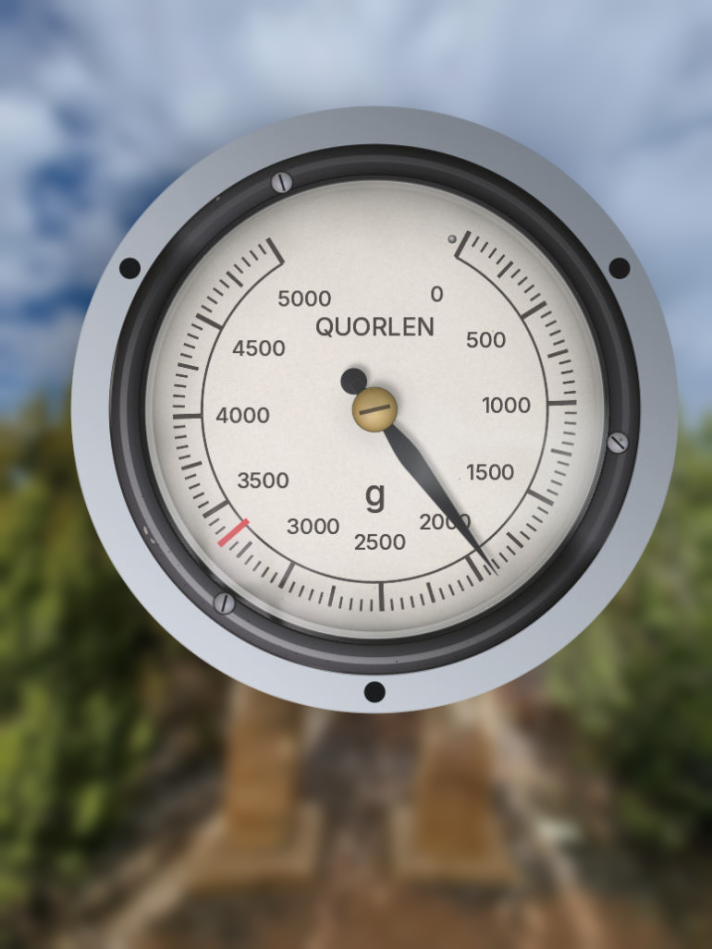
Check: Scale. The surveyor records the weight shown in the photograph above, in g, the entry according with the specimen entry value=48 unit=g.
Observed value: value=1925 unit=g
